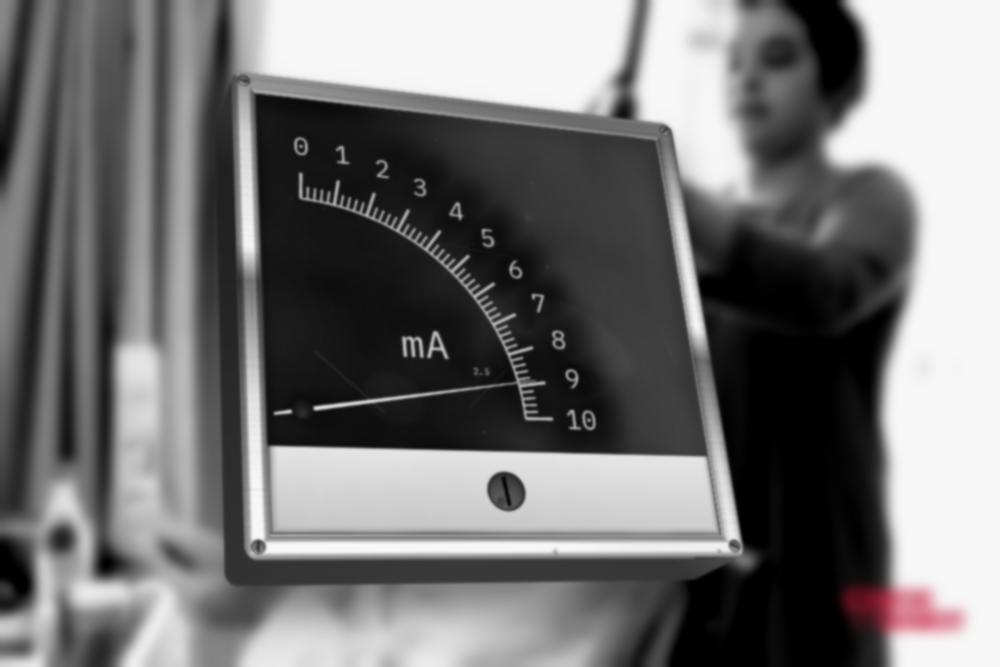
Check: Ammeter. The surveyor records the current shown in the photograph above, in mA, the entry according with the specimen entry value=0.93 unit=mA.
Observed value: value=9 unit=mA
